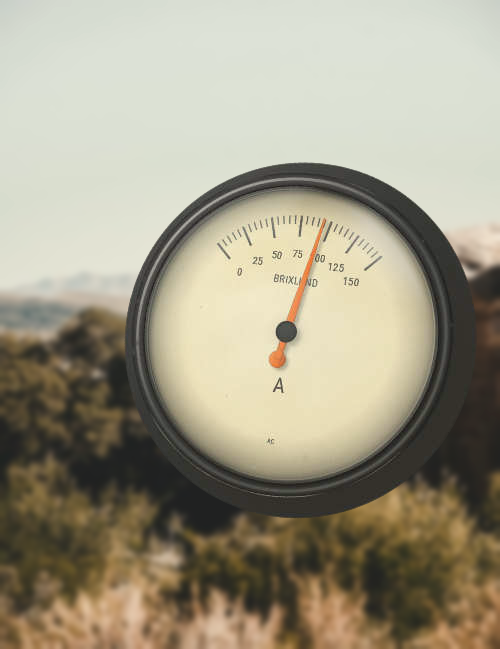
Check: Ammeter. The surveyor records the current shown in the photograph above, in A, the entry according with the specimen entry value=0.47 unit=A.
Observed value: value=95 unit=A
